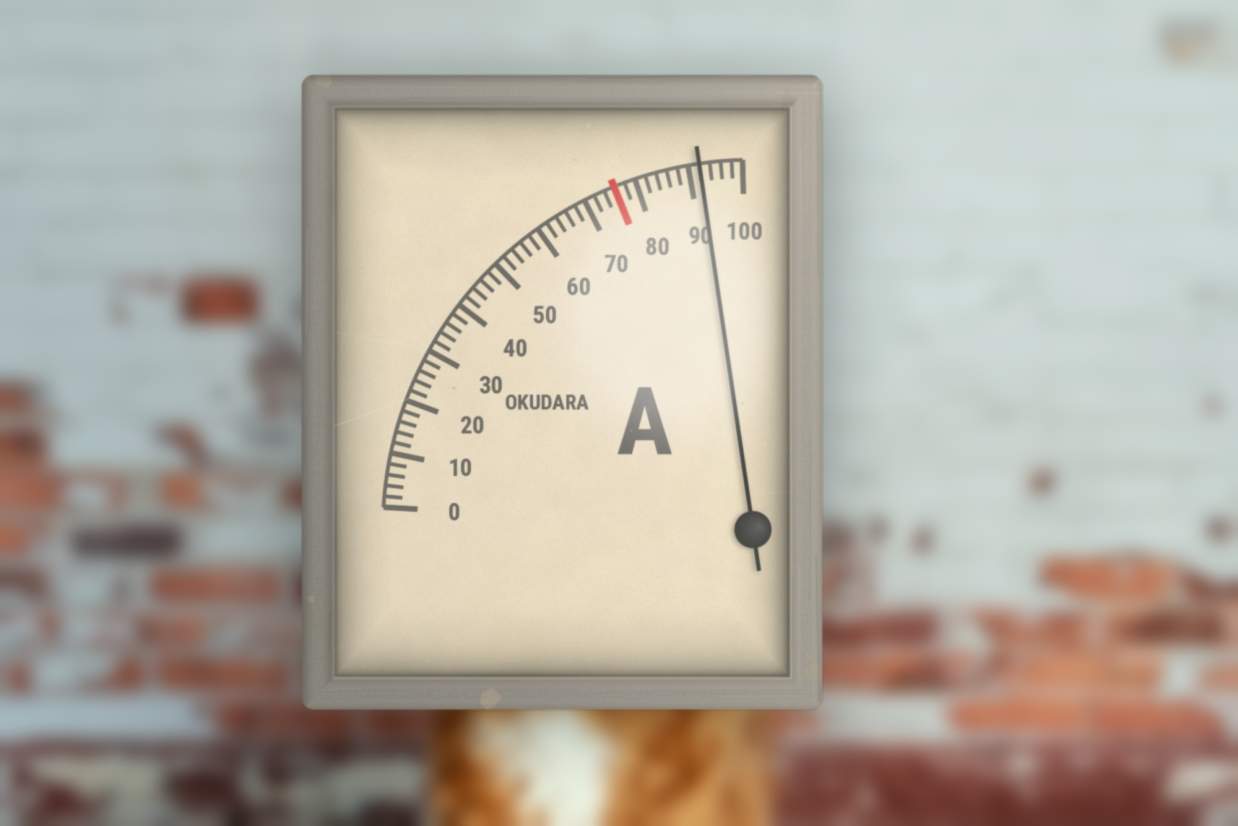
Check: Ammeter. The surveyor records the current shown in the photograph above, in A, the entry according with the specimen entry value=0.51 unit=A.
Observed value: value=92 unit=A
